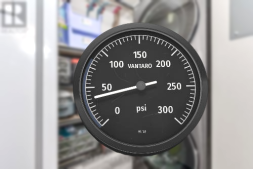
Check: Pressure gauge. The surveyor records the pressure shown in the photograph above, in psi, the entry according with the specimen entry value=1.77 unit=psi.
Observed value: value=35 unit=psi
